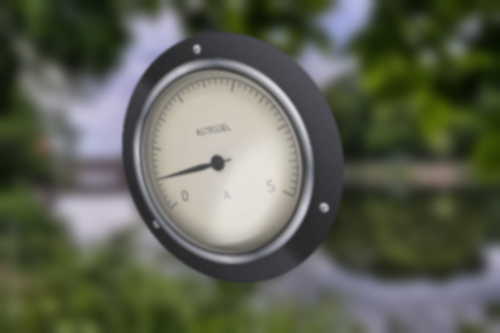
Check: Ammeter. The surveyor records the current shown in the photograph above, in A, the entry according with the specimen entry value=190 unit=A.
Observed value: value=0.5 unit=A
